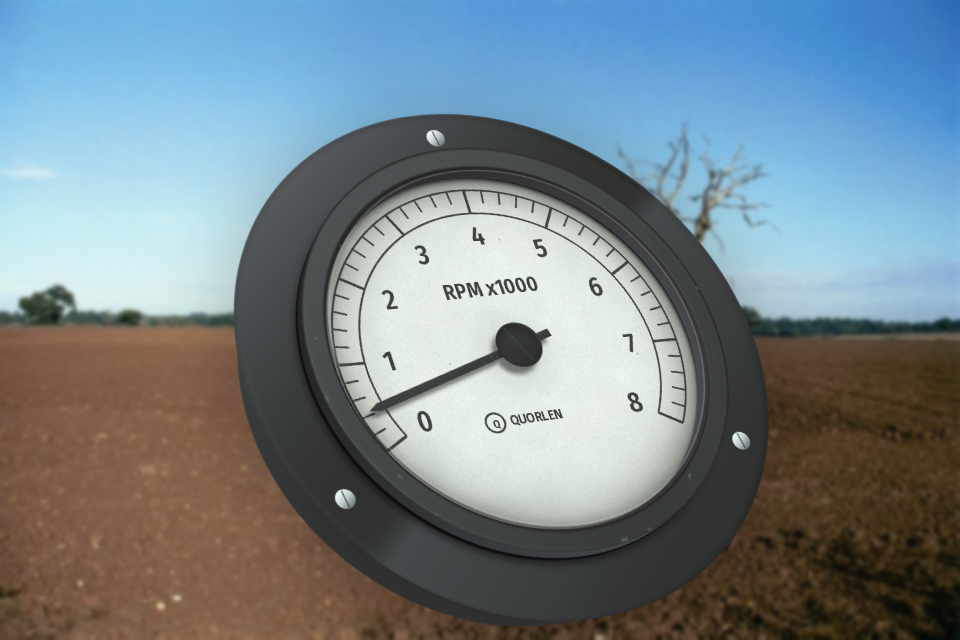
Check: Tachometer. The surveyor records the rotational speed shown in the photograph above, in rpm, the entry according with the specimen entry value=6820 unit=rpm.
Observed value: value=400 unit=rpm
